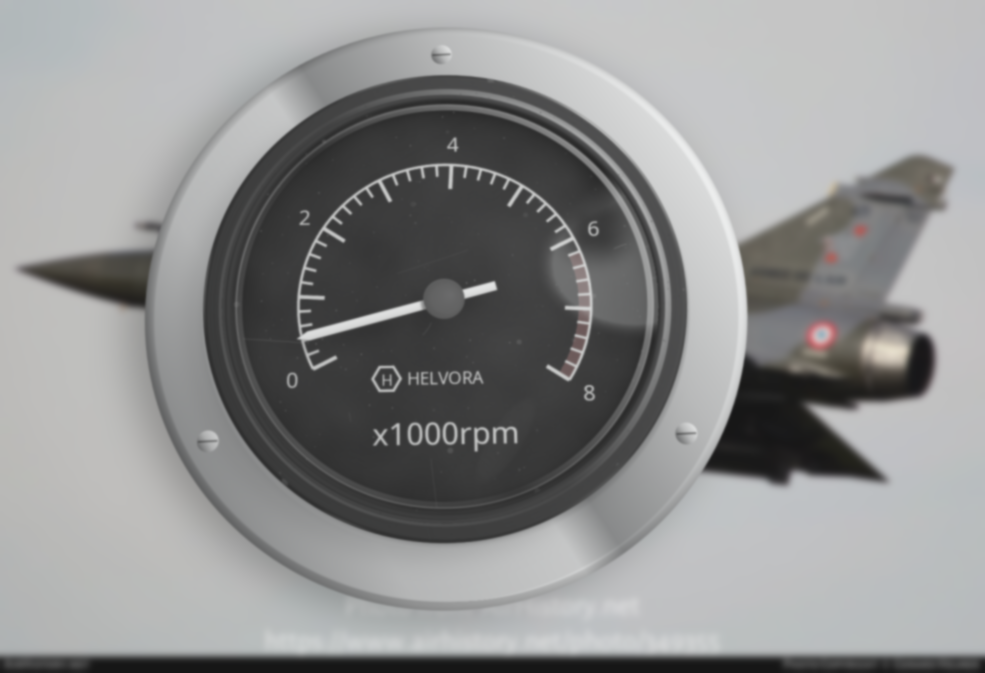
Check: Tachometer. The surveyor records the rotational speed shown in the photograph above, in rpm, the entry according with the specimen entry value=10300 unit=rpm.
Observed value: value=400 unit=rpm
